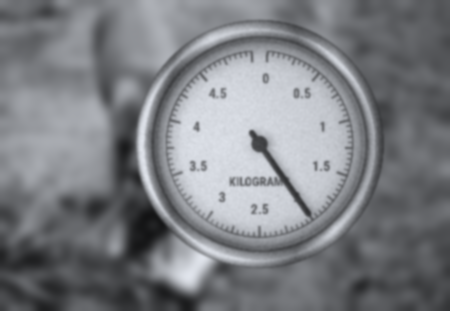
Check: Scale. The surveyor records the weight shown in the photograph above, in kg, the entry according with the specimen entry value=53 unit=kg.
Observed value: value=2 unit=kg
